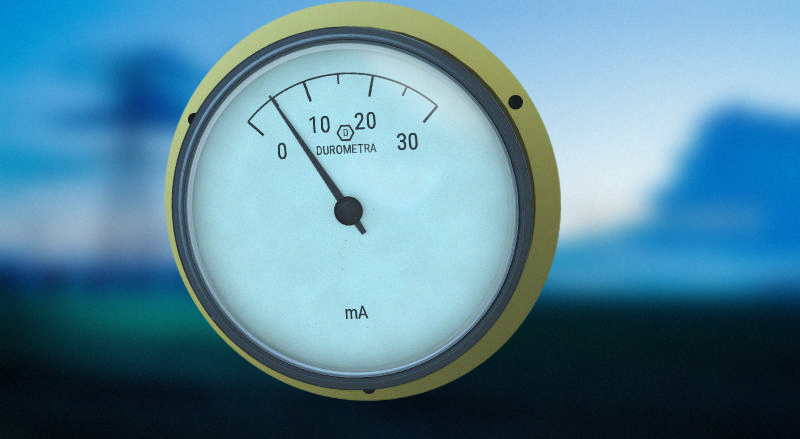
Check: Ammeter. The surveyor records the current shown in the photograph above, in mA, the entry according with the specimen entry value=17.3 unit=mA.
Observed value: value=5 unit=mA
